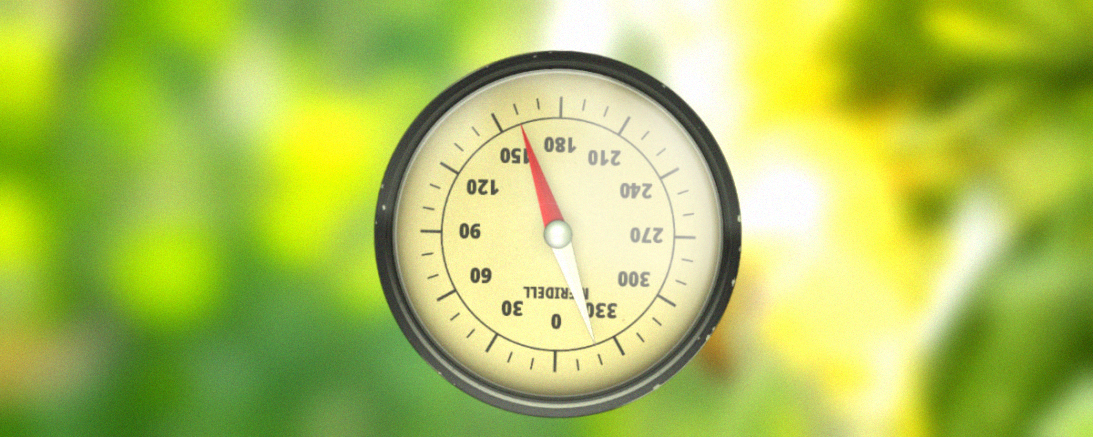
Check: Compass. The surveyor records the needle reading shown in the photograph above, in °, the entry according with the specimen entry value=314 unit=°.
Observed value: value=160 unit=°
